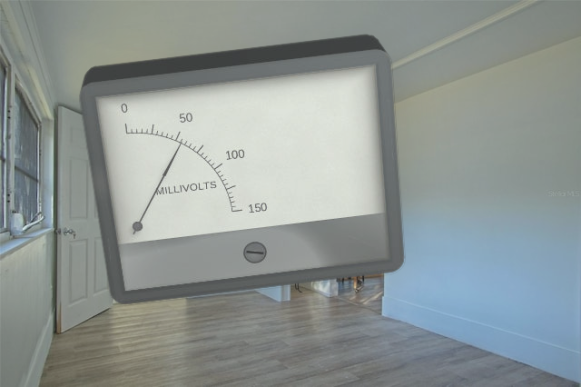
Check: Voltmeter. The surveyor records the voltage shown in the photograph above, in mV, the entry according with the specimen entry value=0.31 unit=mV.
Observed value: value=55 unit=mV
